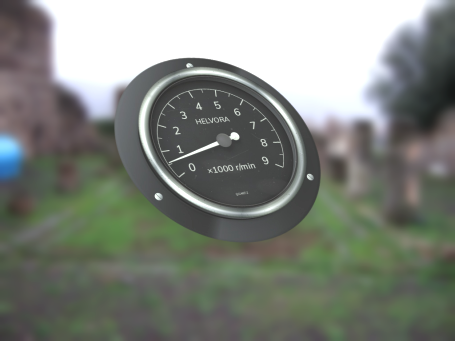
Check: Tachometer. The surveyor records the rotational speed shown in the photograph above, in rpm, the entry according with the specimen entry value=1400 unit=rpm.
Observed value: value=500 unit=rpm
